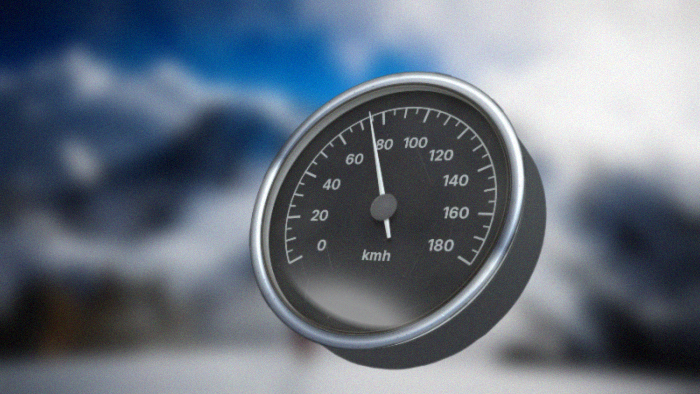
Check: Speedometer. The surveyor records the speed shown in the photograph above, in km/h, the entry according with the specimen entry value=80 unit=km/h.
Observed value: value=75 unit=km/h
